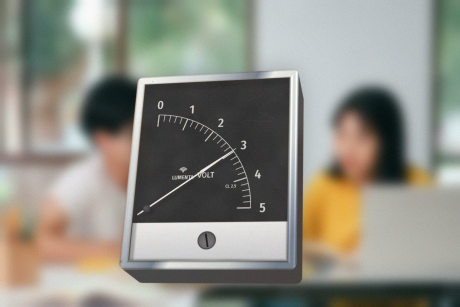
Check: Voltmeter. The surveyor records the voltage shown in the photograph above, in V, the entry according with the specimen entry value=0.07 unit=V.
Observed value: value=3 unit=V
